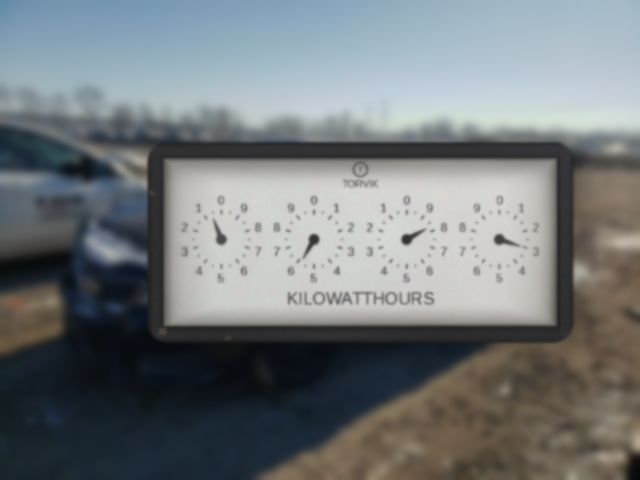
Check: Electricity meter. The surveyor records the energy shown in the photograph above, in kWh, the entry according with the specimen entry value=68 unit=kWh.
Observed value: value=583 unit=kWh
